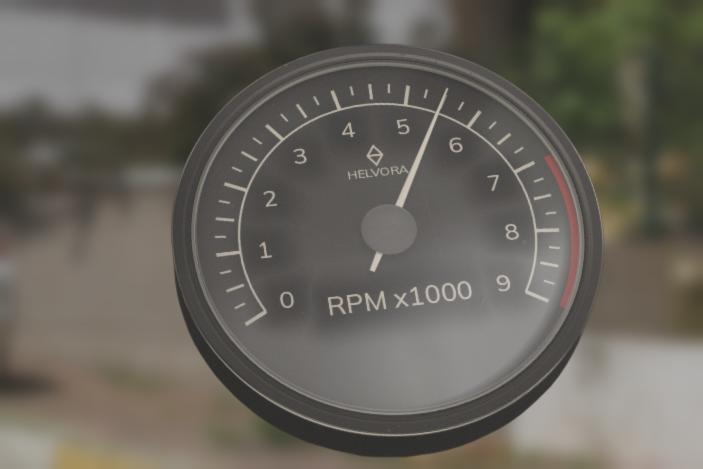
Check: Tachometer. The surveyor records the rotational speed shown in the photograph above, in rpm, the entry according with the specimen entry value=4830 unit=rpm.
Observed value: value=5500 unit=rpm
